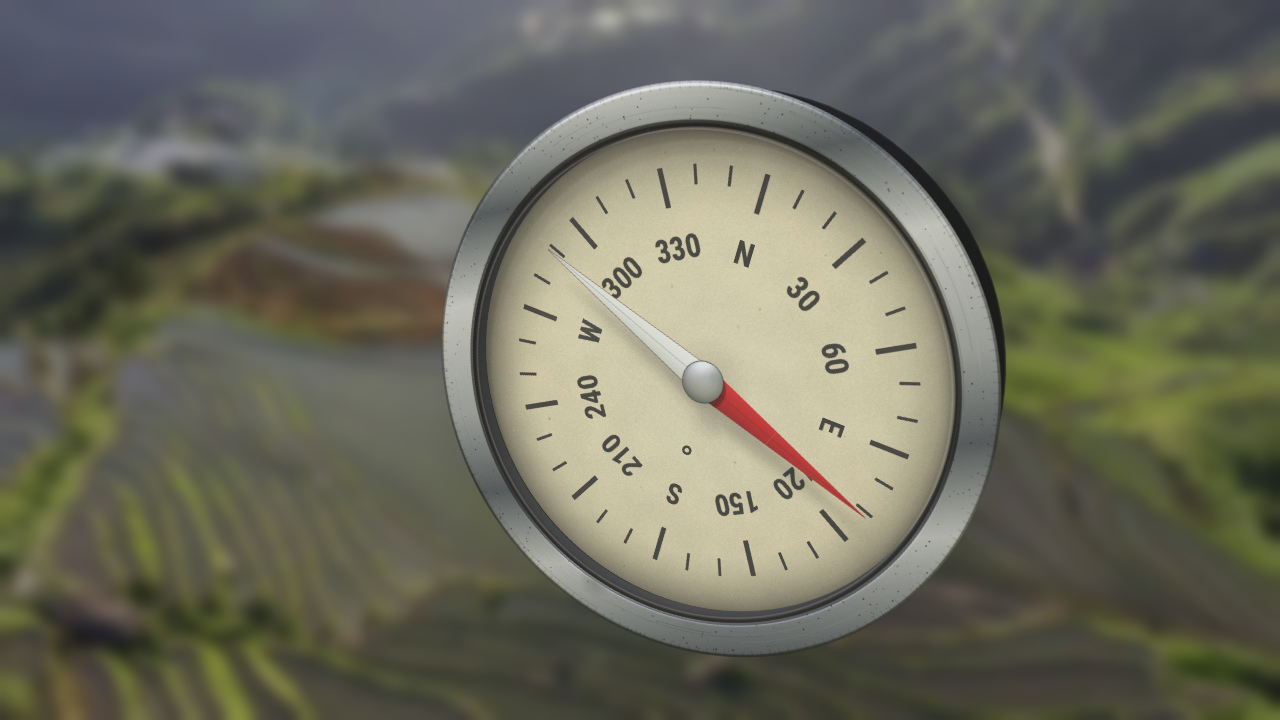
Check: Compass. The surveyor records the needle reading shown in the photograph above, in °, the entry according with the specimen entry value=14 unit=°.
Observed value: value=110 unit=°
